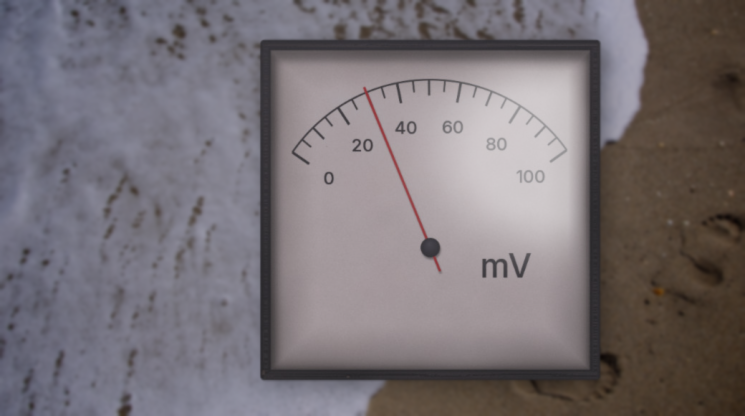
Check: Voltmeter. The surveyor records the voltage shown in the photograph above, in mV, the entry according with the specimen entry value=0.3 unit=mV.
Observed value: value=30 unit=mV
